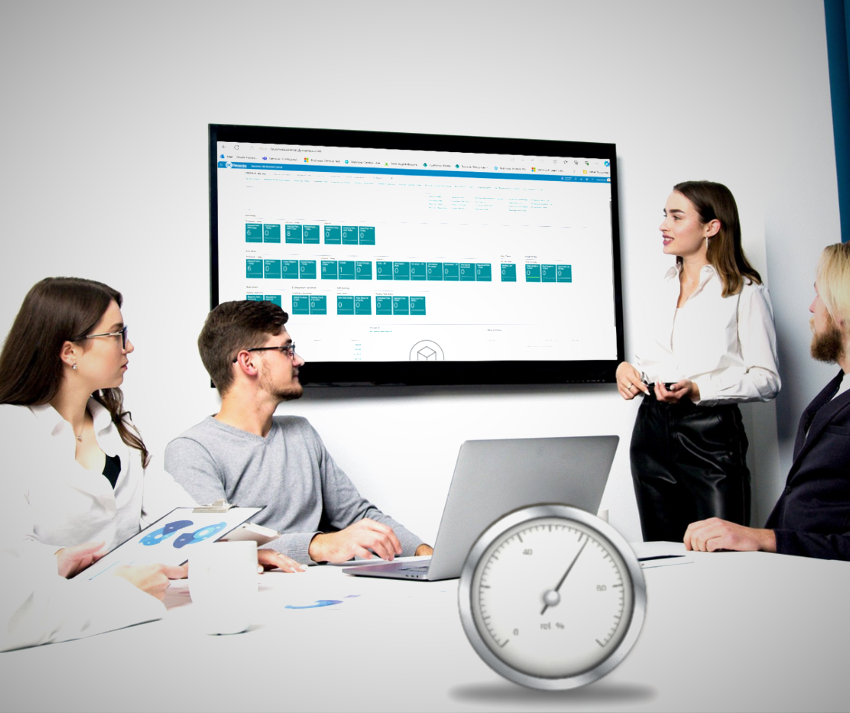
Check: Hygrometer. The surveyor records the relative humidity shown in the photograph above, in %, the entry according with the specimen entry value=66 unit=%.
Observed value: value=62 unit=%
